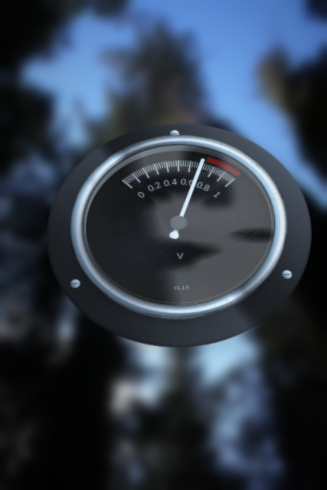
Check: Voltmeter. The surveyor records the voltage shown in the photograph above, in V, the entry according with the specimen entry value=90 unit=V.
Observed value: value=0.7 unit=V
